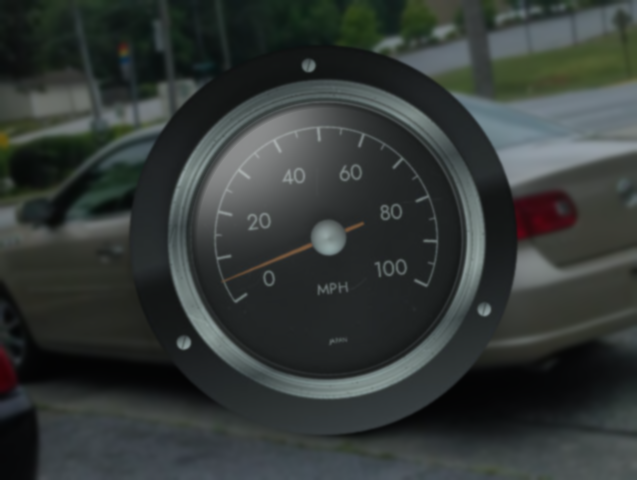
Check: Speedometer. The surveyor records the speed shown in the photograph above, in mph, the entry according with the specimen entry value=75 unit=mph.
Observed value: value=5 unit=mph
